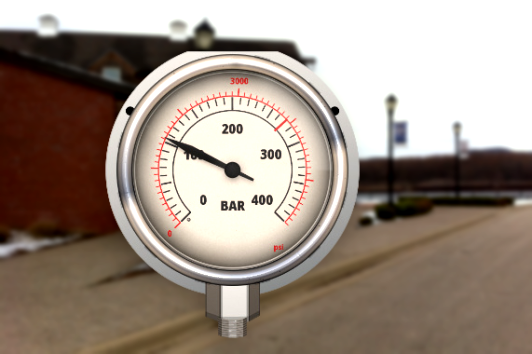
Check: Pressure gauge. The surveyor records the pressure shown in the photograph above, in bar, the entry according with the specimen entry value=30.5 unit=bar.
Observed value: value=105 unit=bar
